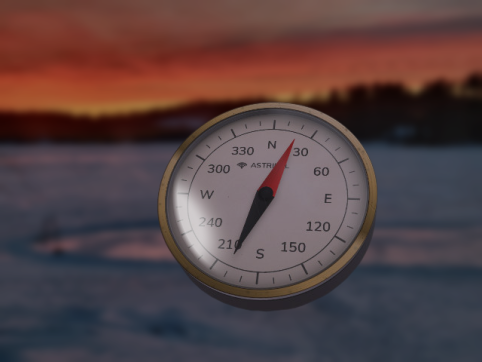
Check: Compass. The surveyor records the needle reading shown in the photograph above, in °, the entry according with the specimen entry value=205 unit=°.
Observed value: value=20 unit=°
